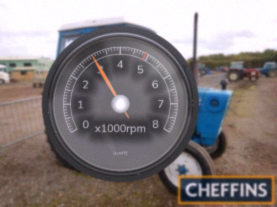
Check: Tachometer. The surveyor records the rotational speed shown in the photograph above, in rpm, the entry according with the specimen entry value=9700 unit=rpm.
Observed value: value=3000 unit=rpm
